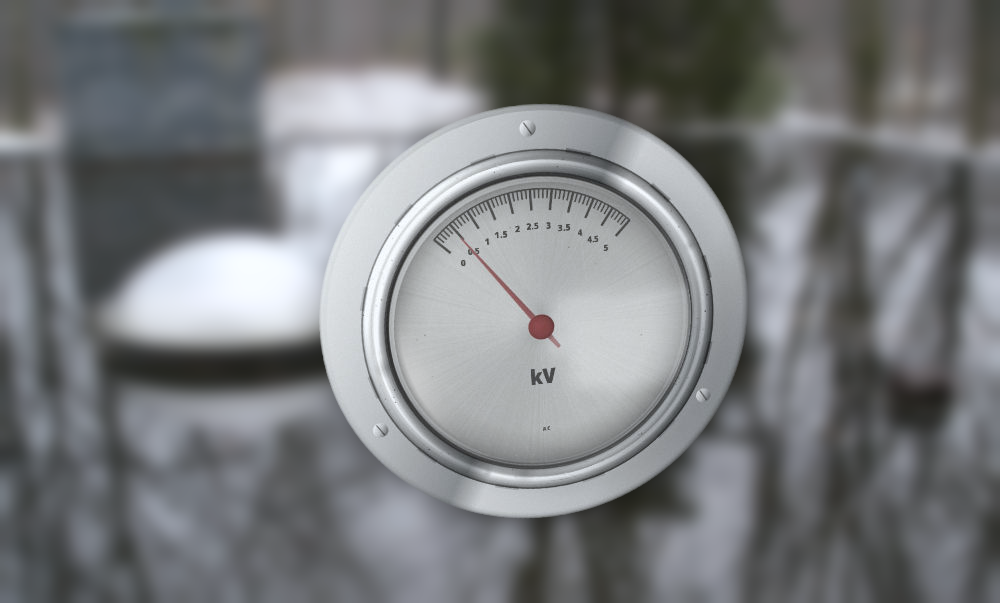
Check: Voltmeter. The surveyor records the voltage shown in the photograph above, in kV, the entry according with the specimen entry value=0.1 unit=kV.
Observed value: value=0.5 unit=kV
